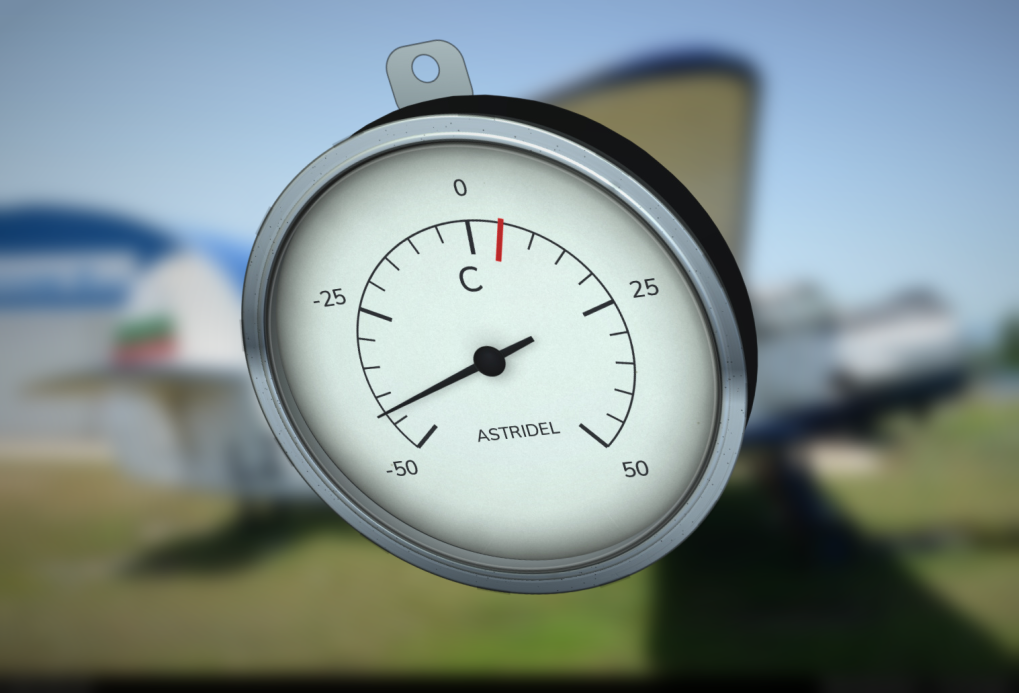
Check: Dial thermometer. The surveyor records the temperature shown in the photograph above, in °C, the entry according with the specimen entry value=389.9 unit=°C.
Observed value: value=-42.5 unit=°C
